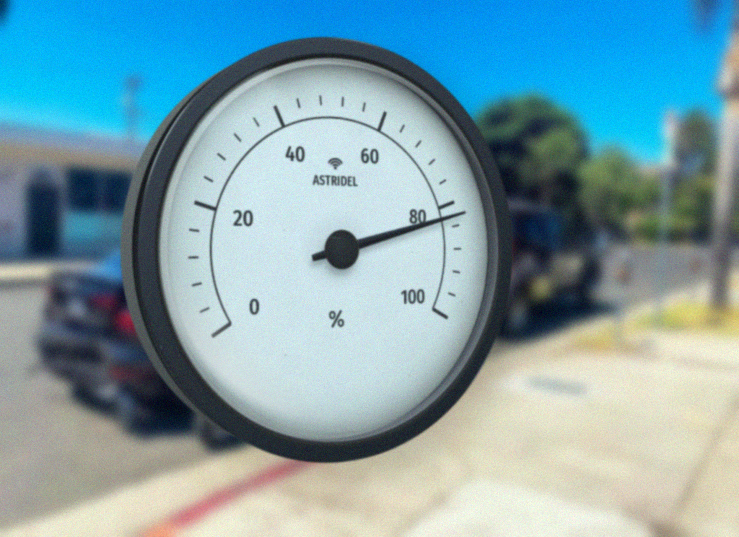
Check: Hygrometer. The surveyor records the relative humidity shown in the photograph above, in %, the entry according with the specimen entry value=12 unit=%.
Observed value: value=82 unit=%
